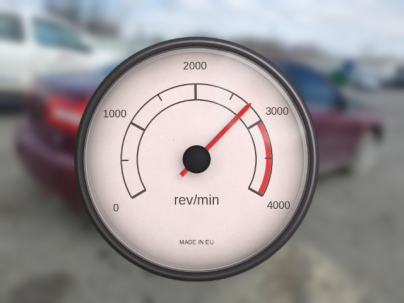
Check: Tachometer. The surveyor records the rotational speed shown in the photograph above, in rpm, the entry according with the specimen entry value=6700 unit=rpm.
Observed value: value=2750 unit=rpm
